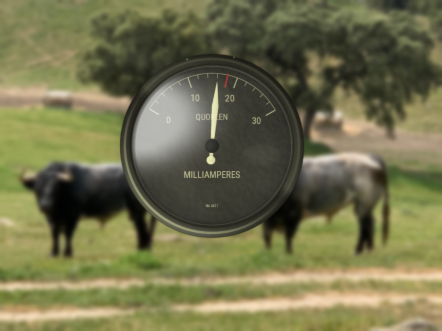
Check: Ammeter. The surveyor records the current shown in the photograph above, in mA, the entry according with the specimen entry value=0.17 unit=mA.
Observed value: value=16 unit=mA
